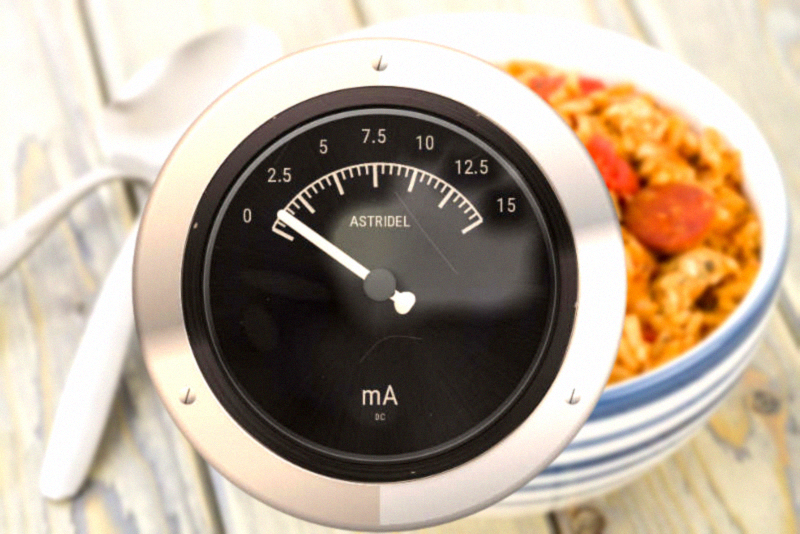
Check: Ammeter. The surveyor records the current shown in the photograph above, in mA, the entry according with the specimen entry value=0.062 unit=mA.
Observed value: value=1 unit=mA
